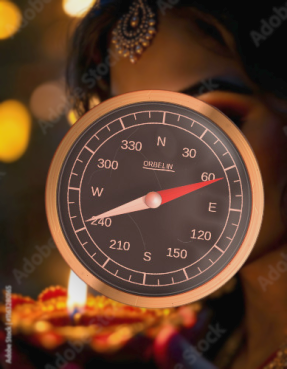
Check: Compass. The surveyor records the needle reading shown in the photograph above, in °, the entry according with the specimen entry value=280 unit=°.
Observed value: value=65 unit=°
